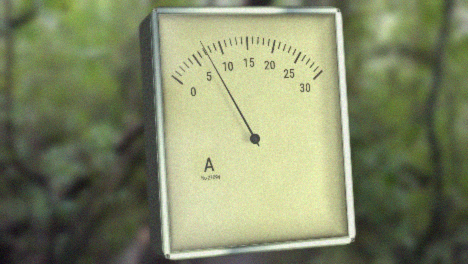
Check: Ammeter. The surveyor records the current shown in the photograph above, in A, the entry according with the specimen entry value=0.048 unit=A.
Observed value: value=7 unit=A
